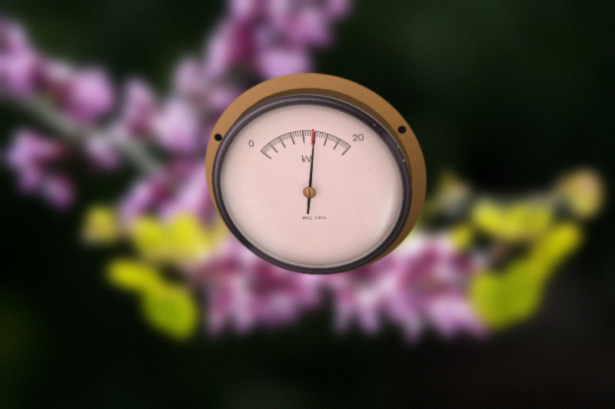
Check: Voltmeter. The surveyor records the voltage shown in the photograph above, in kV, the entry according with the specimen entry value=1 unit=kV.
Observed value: value=12.5 unit=kV
